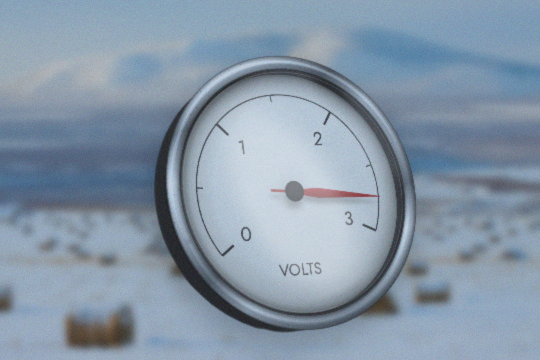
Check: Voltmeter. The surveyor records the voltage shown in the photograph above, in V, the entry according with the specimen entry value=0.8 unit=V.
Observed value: value=2.75 unit=V
